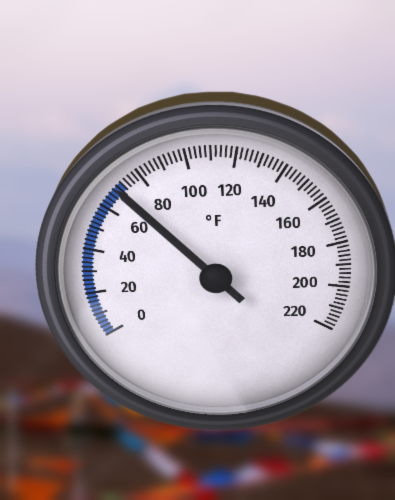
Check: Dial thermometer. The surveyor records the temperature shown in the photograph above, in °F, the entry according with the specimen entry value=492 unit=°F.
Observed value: value=70 unit=°F
